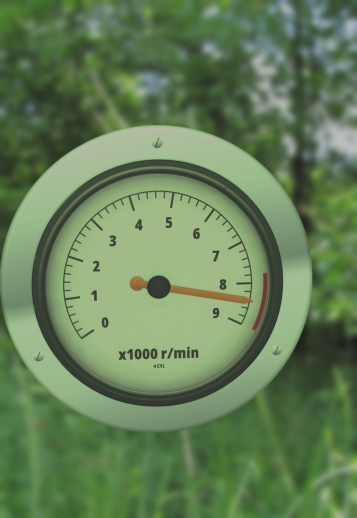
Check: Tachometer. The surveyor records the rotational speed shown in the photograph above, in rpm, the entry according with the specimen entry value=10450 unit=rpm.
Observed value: value=8400 unit=rpm
